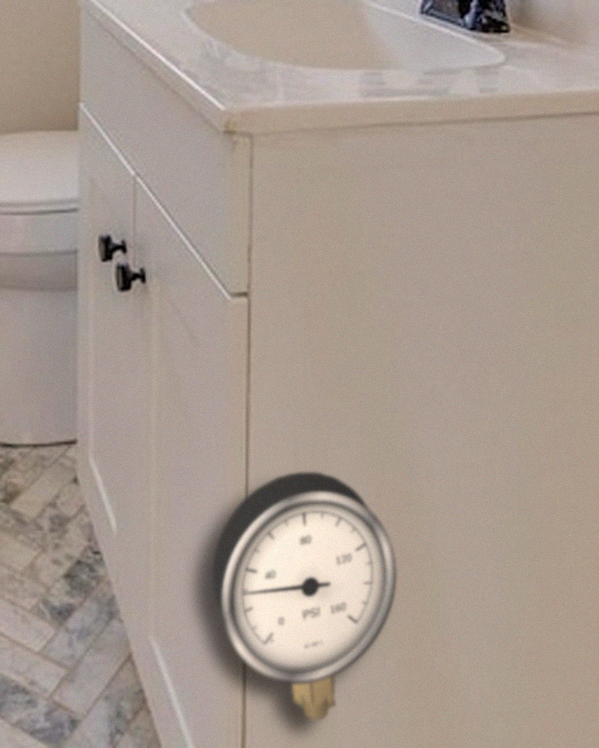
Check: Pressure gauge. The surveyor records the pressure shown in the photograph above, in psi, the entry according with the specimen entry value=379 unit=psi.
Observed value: value=30 unit=psi
